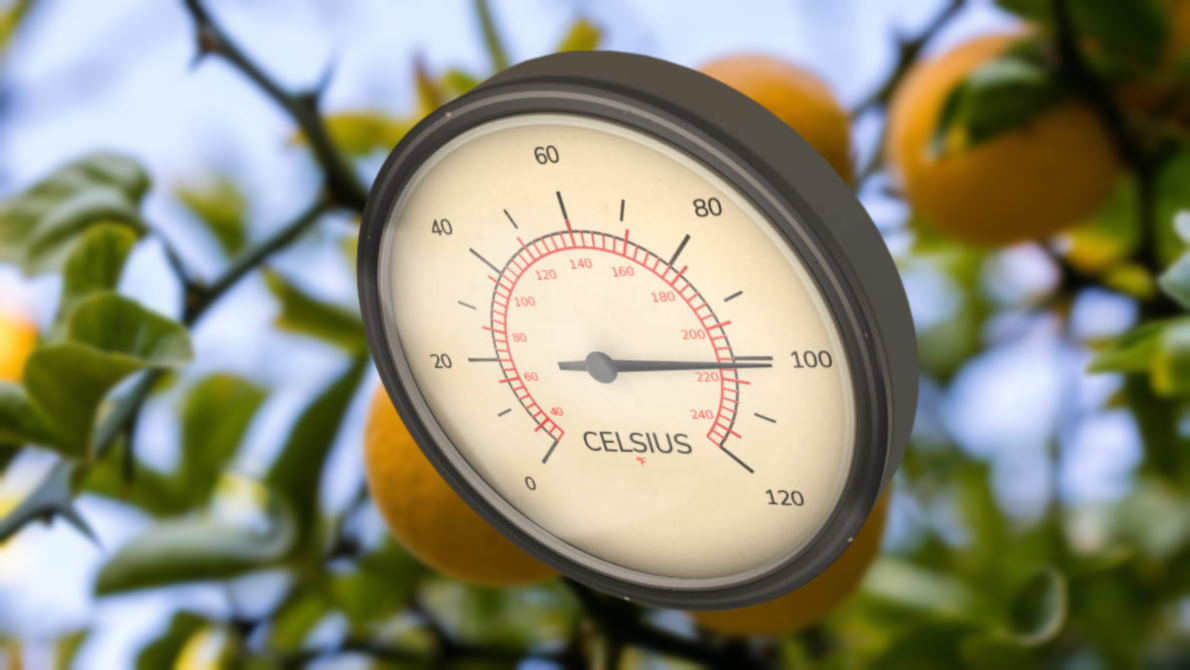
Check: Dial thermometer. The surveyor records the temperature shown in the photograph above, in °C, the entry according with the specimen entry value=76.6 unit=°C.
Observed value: value=100 unit=°C
